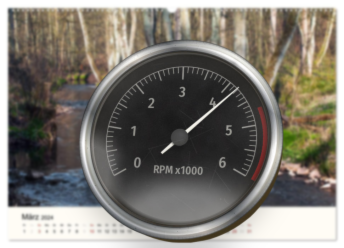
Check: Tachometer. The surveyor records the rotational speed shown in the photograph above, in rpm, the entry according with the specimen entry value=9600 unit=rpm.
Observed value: value=4200 unit=rpm
